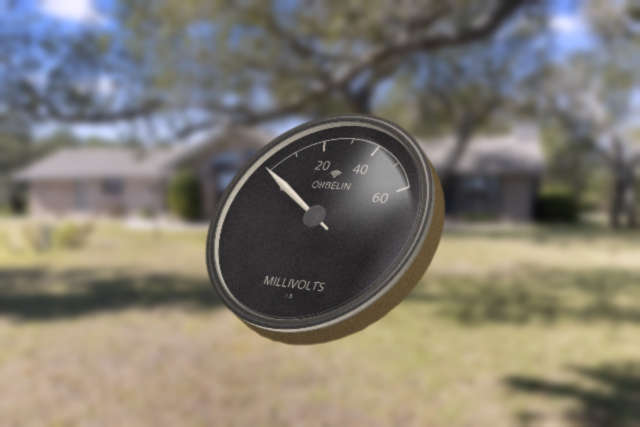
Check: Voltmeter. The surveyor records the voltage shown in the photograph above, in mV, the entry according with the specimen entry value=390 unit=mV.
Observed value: value=0 unit=mV
